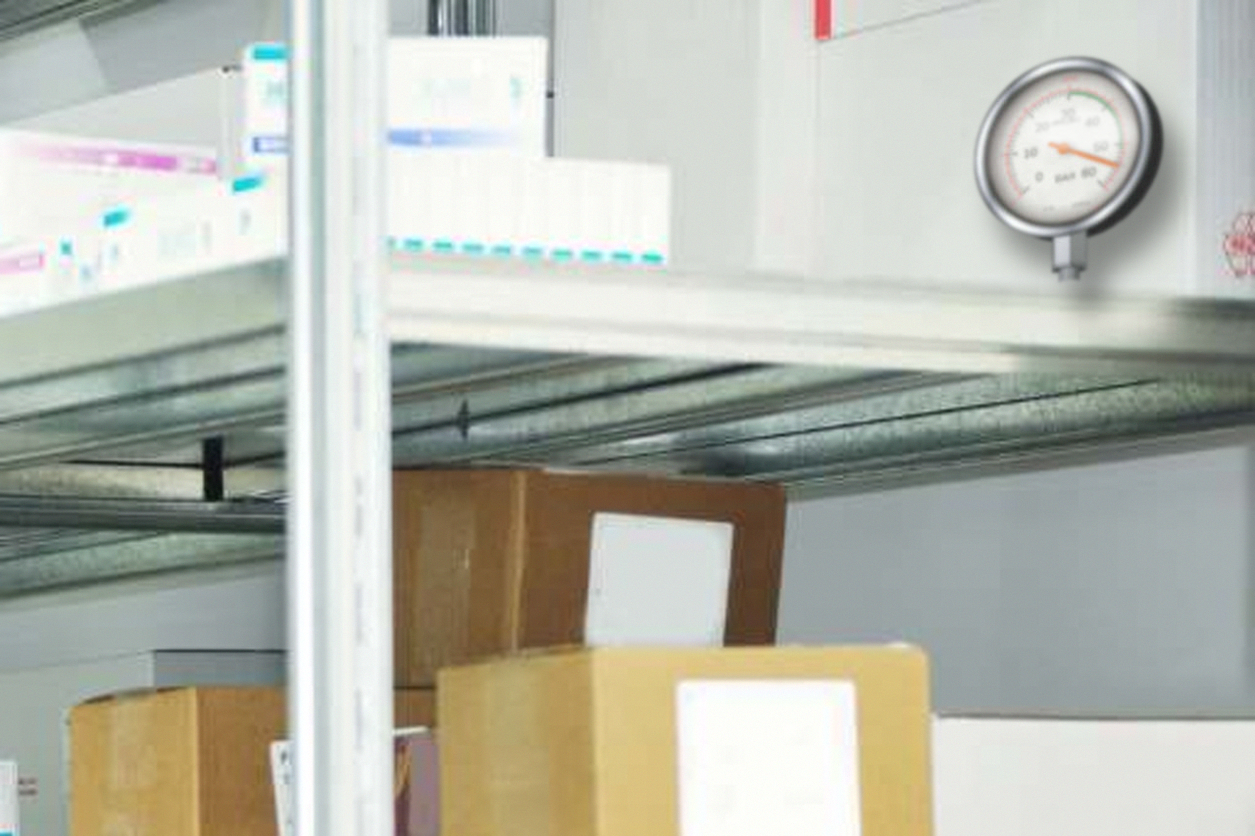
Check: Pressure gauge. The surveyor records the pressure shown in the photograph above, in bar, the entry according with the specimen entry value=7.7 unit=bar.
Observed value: value=55 unit=bar
